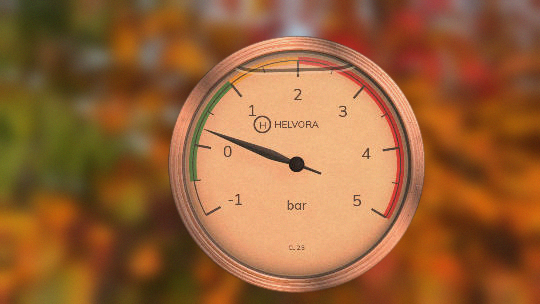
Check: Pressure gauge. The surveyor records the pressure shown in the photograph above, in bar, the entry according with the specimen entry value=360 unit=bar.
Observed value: value=0.25 unit=bar
